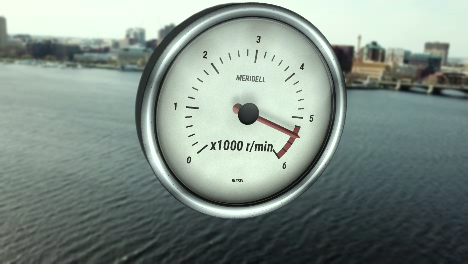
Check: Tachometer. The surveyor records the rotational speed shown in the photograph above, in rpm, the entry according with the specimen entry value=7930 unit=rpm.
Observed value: value=5400 unit=rpm
